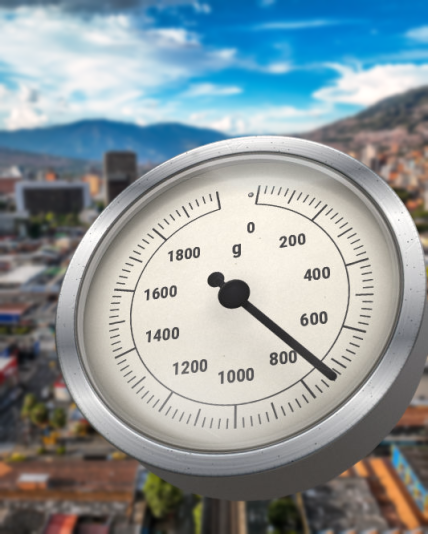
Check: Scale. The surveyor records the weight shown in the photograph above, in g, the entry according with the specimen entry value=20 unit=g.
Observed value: value=740 unit=g
